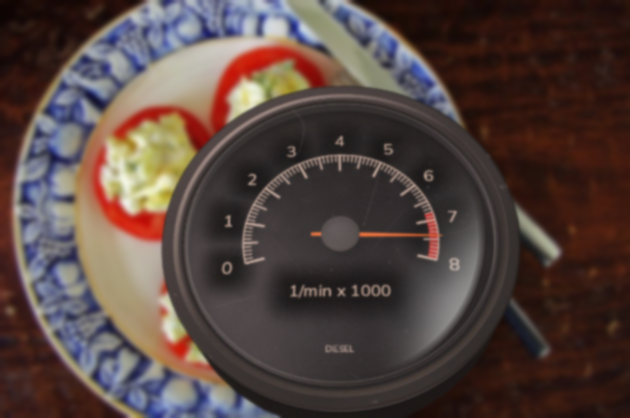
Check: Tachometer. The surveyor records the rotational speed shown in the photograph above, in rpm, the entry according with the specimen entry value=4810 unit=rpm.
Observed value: value=7500 unit=rpm
